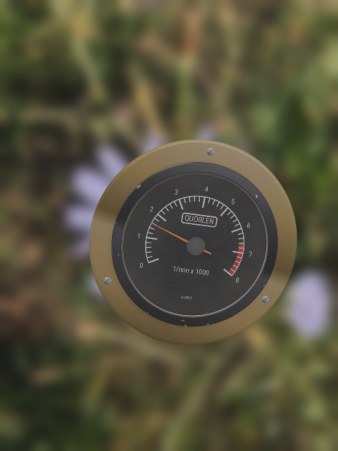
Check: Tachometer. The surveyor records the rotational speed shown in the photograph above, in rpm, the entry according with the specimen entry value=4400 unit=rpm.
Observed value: value=1600 unit=rpm
